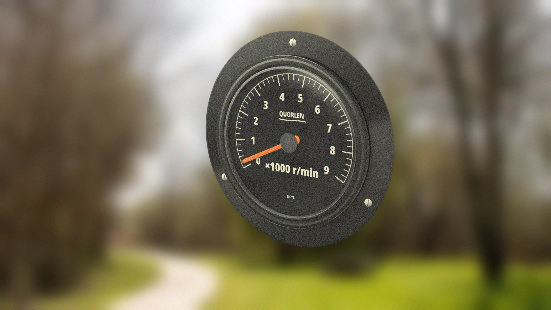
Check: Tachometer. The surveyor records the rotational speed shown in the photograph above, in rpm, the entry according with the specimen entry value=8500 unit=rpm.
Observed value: value=200 unit=rpm
